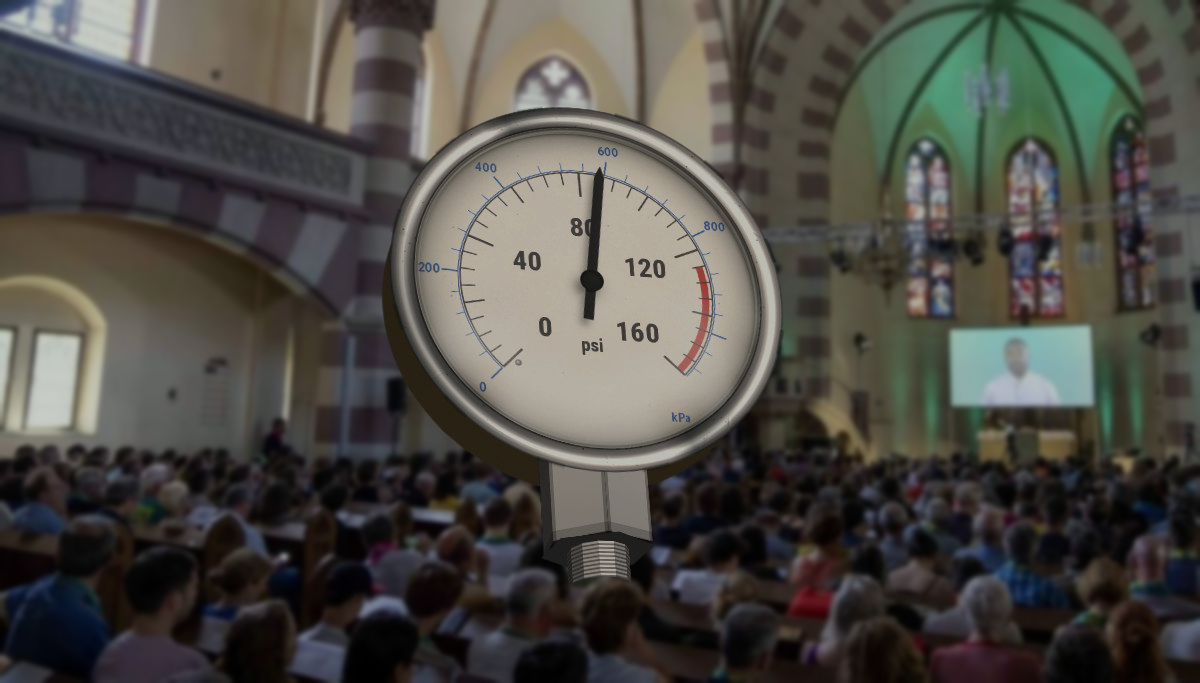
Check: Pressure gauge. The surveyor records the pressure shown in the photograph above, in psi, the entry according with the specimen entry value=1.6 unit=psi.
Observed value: value=85 unit=psi
